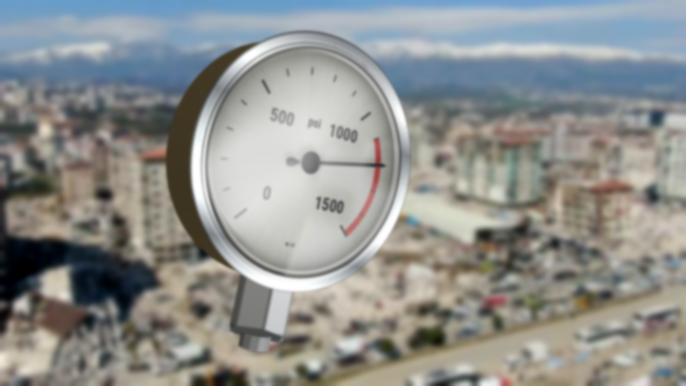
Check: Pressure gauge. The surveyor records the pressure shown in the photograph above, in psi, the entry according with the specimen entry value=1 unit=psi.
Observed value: value=1200 unit=psi
